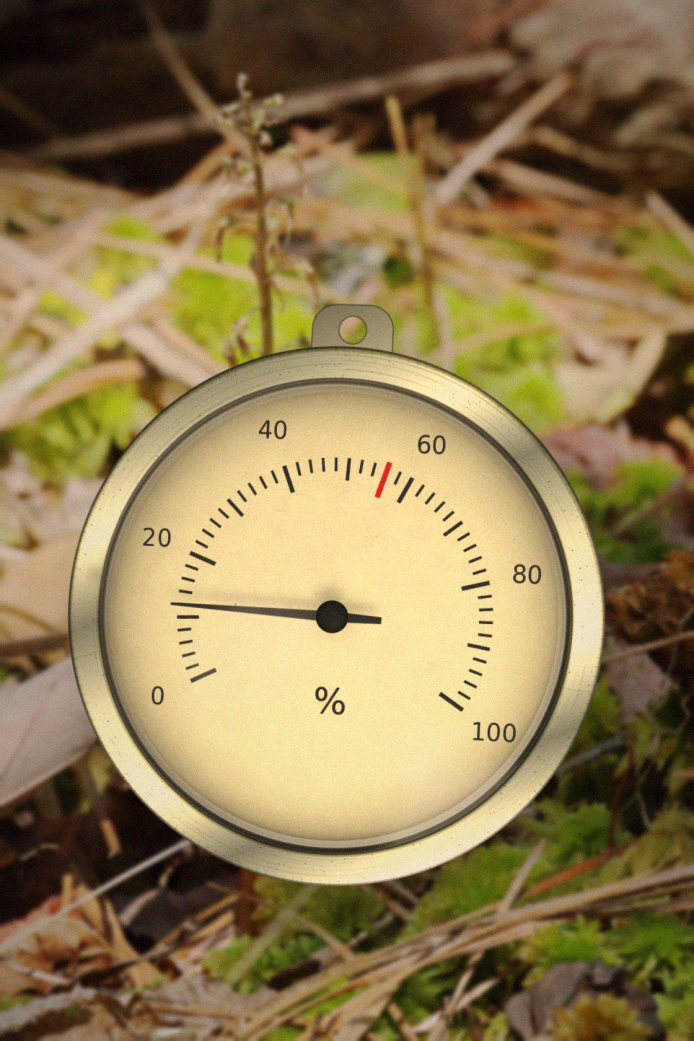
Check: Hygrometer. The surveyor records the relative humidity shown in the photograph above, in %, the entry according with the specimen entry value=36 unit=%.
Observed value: value=12 unit=%
